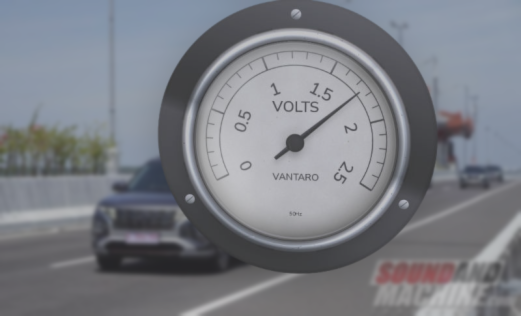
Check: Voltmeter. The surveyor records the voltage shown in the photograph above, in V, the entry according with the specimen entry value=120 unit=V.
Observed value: value=1.75 unit=V
